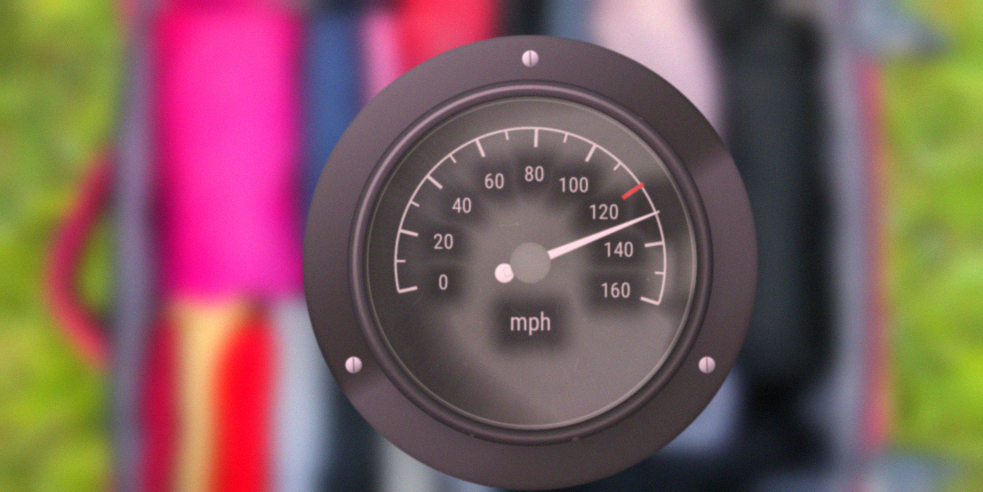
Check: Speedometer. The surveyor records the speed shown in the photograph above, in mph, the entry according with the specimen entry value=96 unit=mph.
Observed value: value=130 unit=mph
